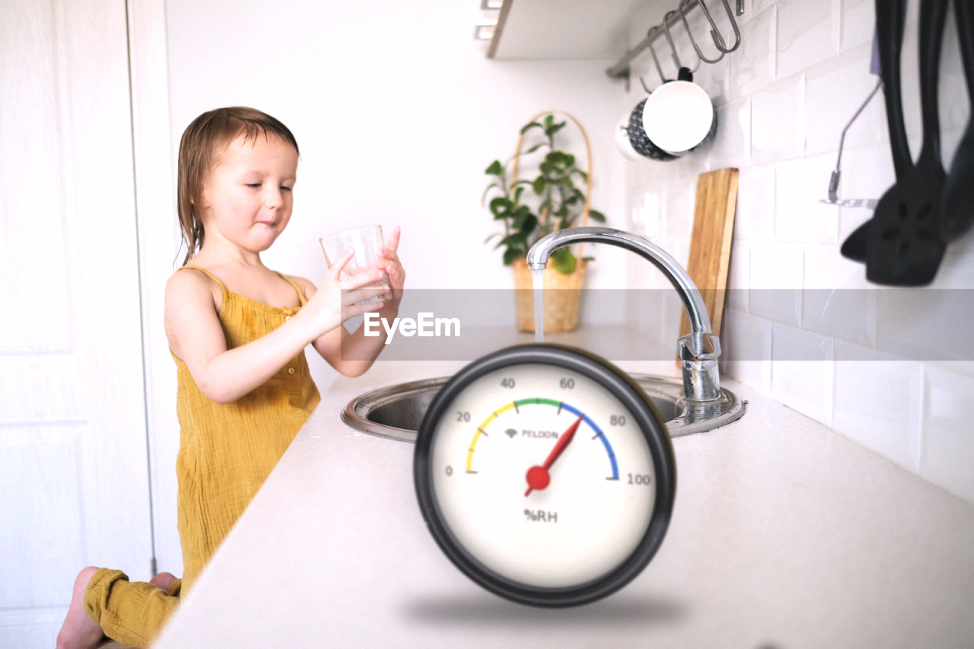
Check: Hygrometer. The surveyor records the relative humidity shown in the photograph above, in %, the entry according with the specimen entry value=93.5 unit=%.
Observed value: value=70 unit=%
